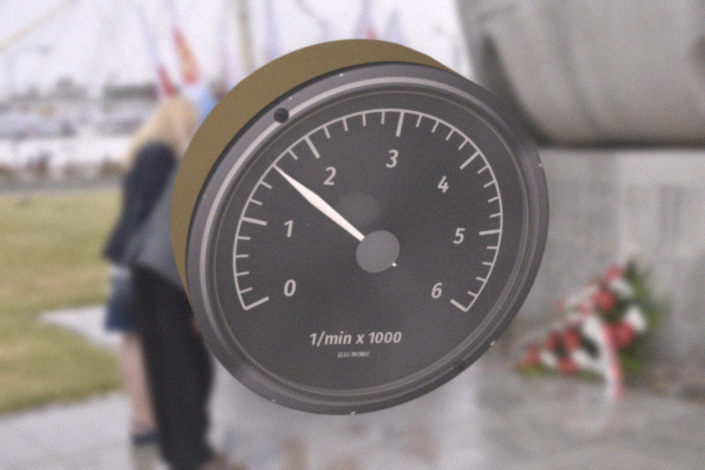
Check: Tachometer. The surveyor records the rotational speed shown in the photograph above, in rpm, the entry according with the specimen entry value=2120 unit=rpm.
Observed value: value=1600 unit=rpm
